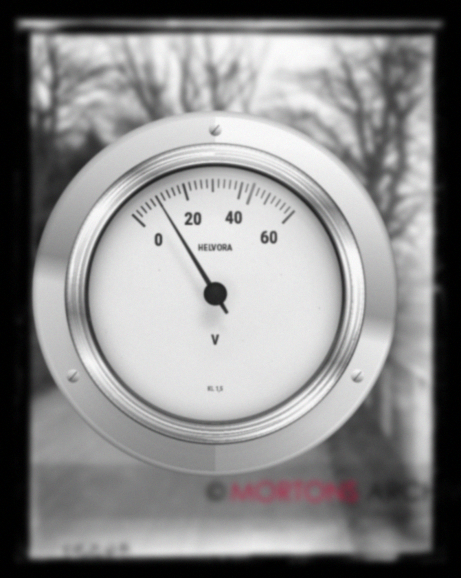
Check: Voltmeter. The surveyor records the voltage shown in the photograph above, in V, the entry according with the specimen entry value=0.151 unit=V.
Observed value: value=10 unit=V
